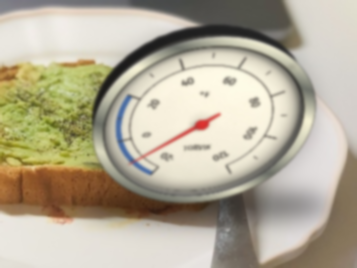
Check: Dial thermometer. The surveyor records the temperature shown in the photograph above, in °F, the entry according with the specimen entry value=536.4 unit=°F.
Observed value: value=-10 unit=°F
